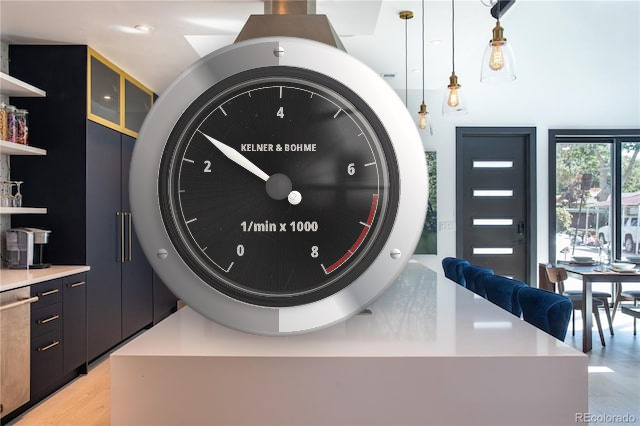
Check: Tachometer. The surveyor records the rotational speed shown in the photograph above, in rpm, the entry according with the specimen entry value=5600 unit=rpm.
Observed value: value=2500 unit=rpm
